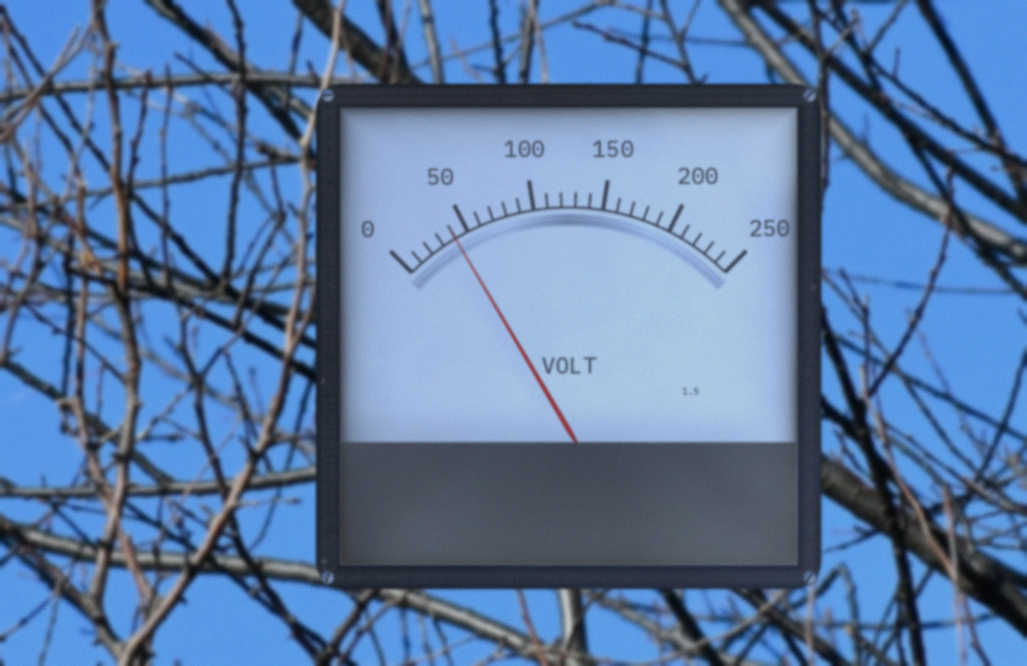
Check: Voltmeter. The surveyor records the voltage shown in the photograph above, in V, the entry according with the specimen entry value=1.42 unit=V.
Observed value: value=40 unit=V
